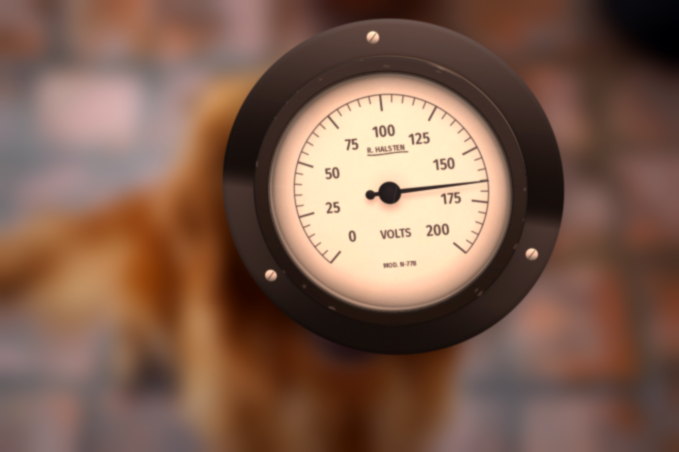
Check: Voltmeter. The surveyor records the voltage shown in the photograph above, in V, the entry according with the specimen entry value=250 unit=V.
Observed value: value=165 unit=V
